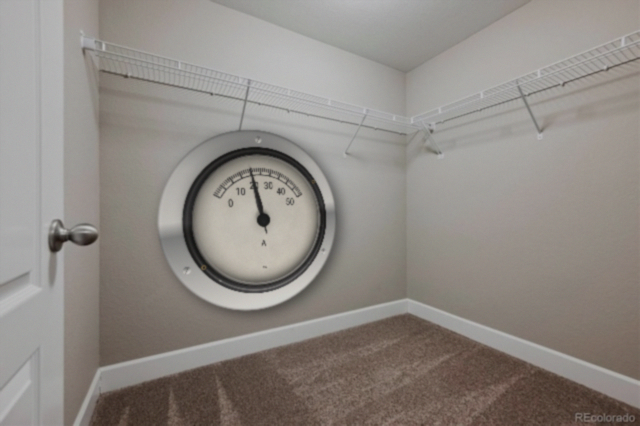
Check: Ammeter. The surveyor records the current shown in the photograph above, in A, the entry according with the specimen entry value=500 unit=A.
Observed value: value=20 unit=A
